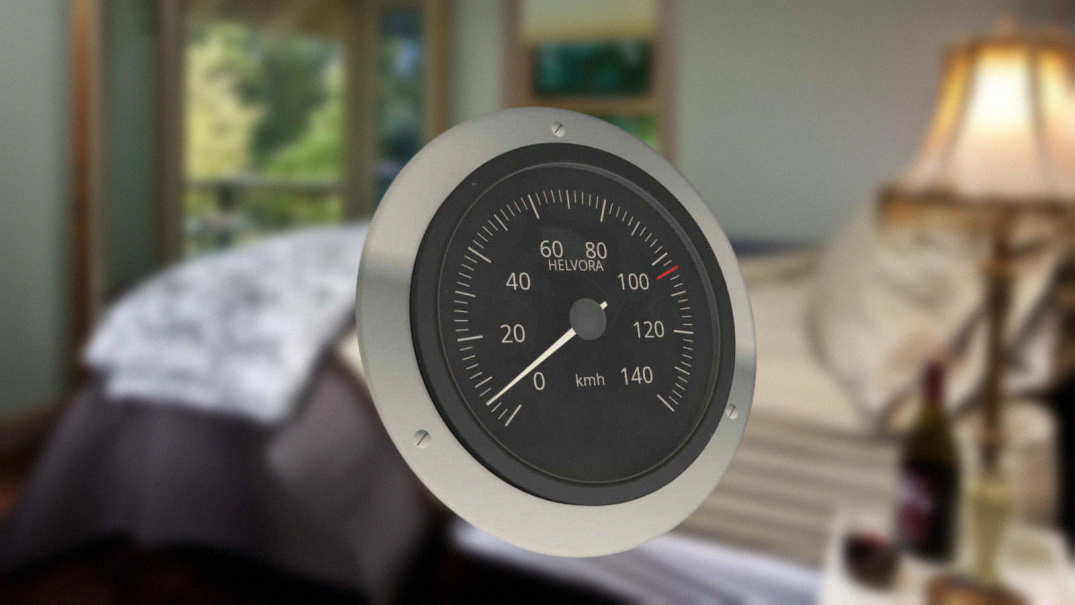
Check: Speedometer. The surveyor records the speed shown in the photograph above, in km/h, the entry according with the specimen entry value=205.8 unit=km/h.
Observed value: value=6 unit=km/h
